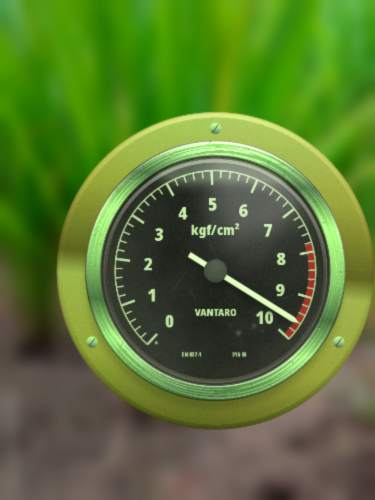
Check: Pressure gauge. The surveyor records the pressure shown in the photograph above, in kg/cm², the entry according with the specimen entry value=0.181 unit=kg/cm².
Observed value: value=9.6 unit=kg/cm²
